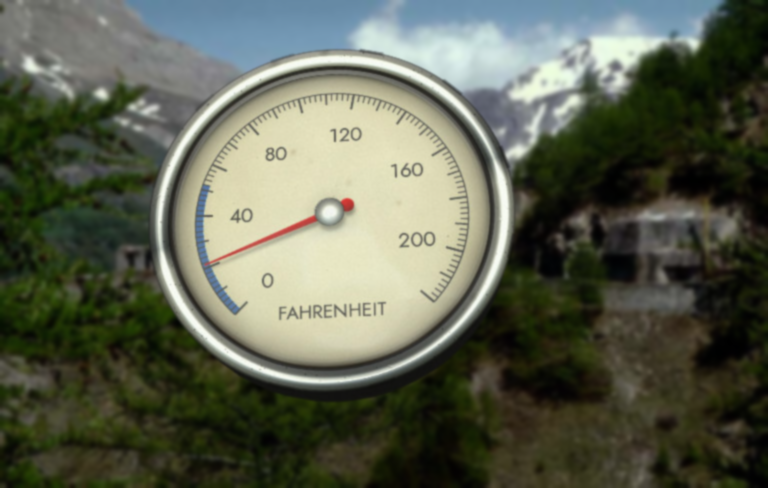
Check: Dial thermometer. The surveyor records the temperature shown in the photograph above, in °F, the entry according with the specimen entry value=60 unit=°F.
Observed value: value=20 unit=°F
